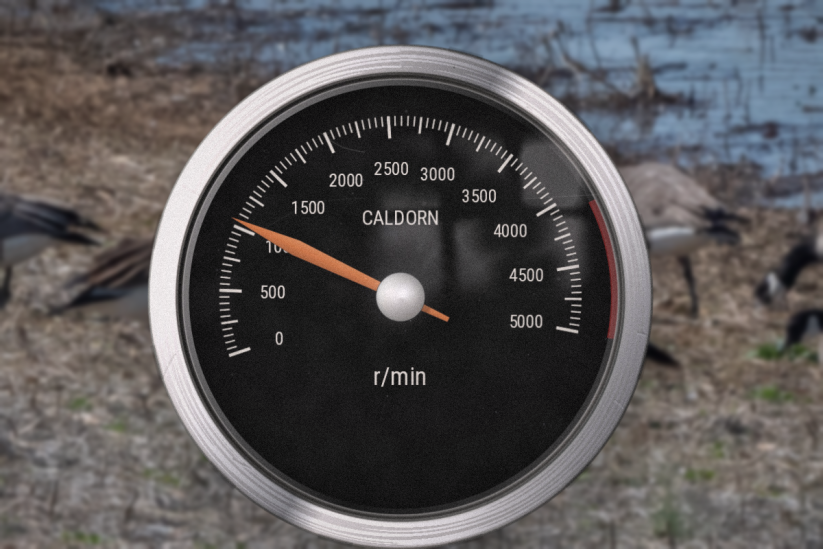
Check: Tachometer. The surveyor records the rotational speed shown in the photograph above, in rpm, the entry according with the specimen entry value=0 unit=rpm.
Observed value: value=1050 unit=rpm
